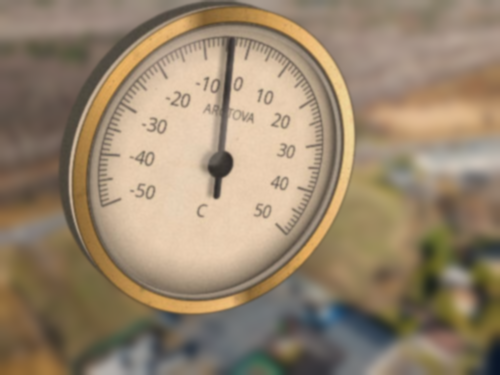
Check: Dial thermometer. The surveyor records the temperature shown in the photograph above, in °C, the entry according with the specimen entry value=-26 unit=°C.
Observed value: value=-5 unit=°C
